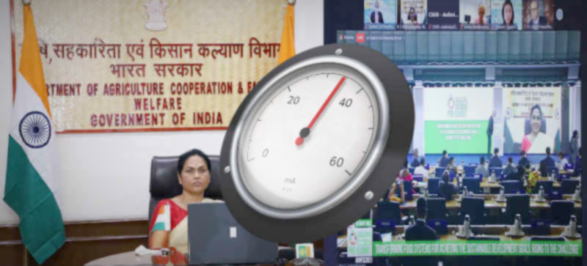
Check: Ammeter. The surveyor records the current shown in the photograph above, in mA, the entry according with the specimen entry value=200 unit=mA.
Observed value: value=35 unit=mA
